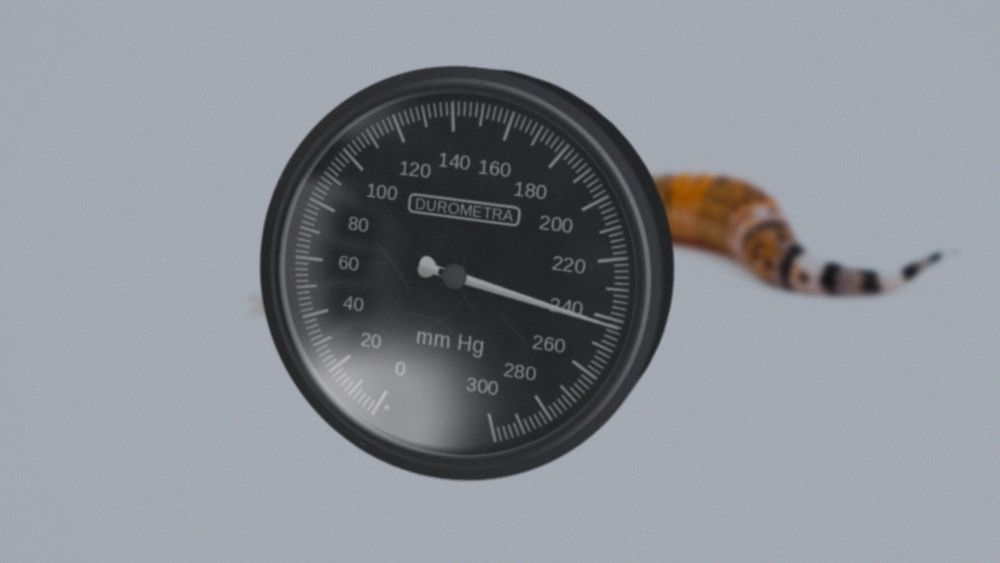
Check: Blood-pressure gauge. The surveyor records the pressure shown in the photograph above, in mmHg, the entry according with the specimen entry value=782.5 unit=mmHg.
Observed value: value=242 unit=mmHg
